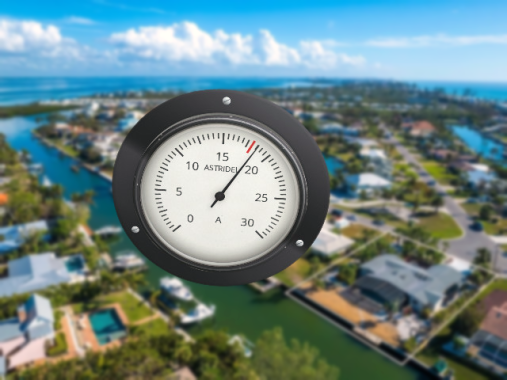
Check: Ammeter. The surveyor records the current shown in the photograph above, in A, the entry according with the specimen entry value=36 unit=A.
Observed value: value=18.5 unit=A
